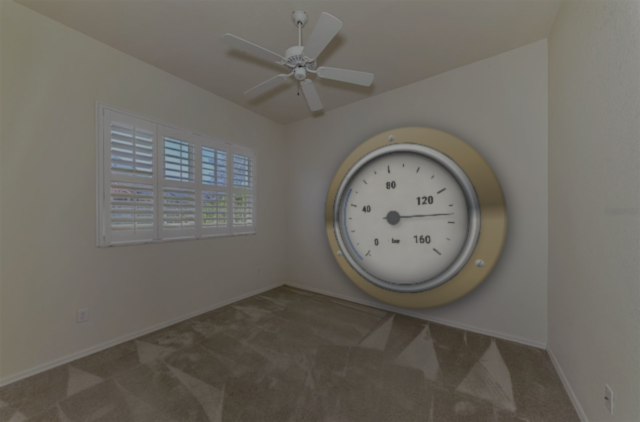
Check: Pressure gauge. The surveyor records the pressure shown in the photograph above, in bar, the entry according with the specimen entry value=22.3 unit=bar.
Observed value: value=135 unit=bar
